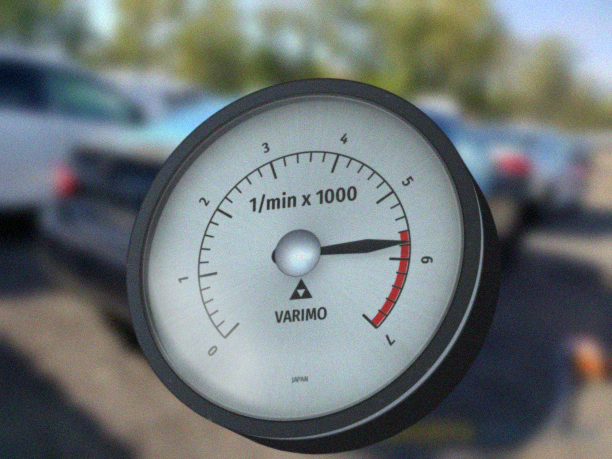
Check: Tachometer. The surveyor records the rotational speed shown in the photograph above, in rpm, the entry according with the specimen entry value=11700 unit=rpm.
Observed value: value=5800 unit=rpm
